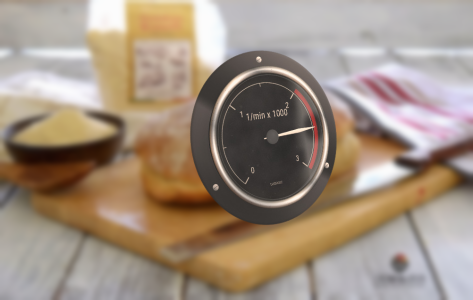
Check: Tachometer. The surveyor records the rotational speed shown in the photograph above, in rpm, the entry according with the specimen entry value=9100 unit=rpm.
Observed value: value=2500 unit=rpm
